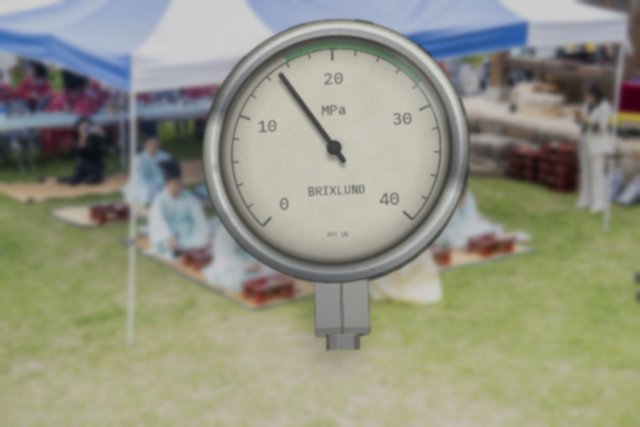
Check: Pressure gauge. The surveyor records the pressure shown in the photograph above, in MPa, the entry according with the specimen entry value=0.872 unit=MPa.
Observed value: value=15 unit=MPa
